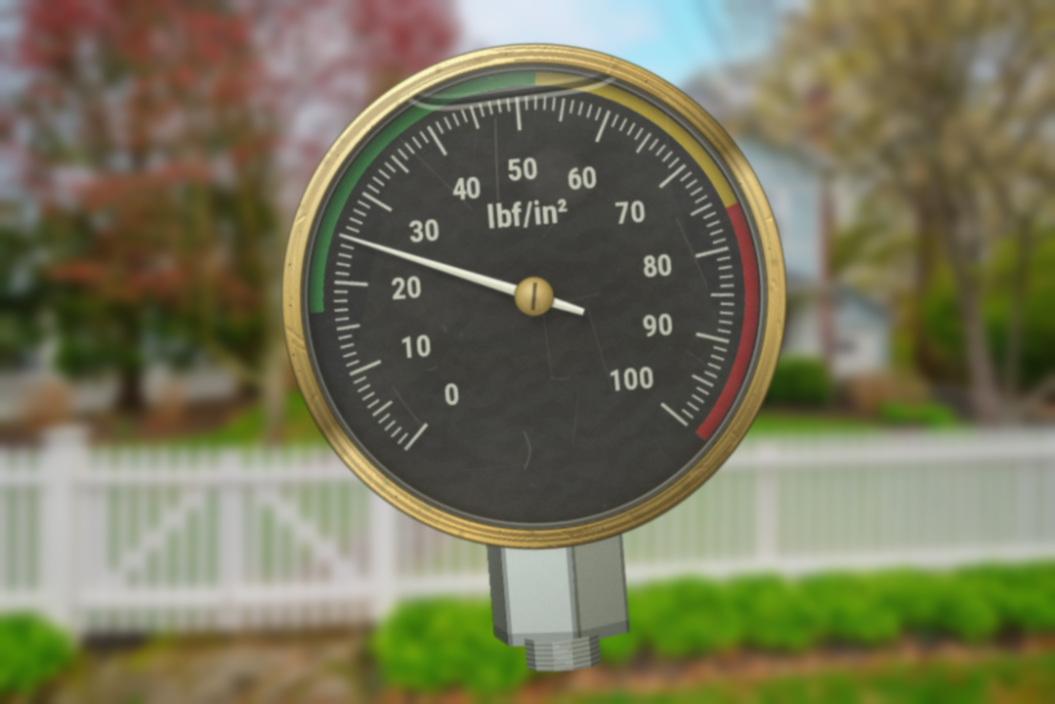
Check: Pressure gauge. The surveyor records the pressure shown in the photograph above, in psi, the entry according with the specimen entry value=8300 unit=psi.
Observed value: value=25 unit=psi
